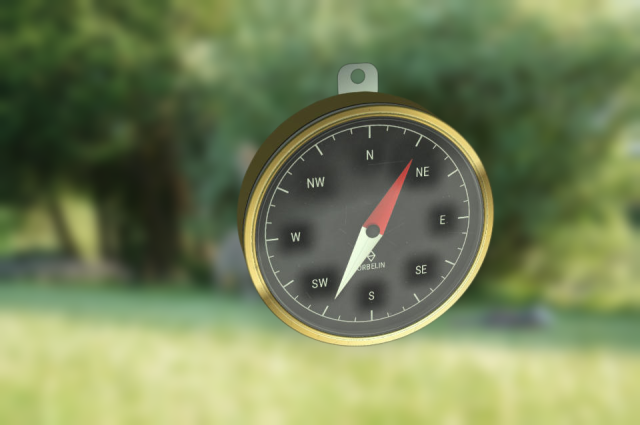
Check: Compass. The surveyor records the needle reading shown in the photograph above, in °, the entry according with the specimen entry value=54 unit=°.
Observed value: value=30 unit=°
